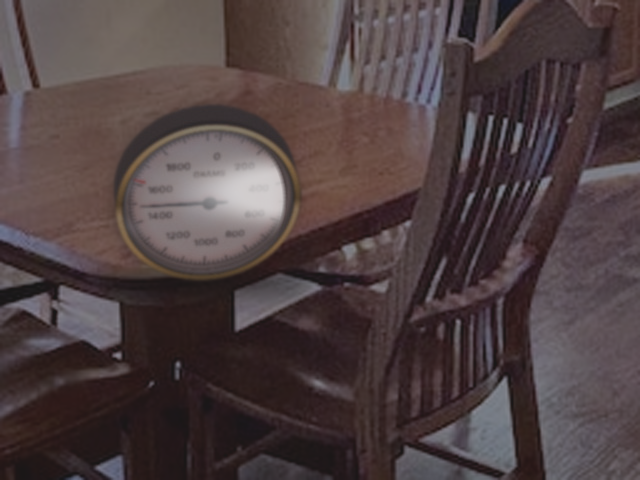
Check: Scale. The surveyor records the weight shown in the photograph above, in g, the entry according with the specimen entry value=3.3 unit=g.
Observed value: value=1500 unit=g
